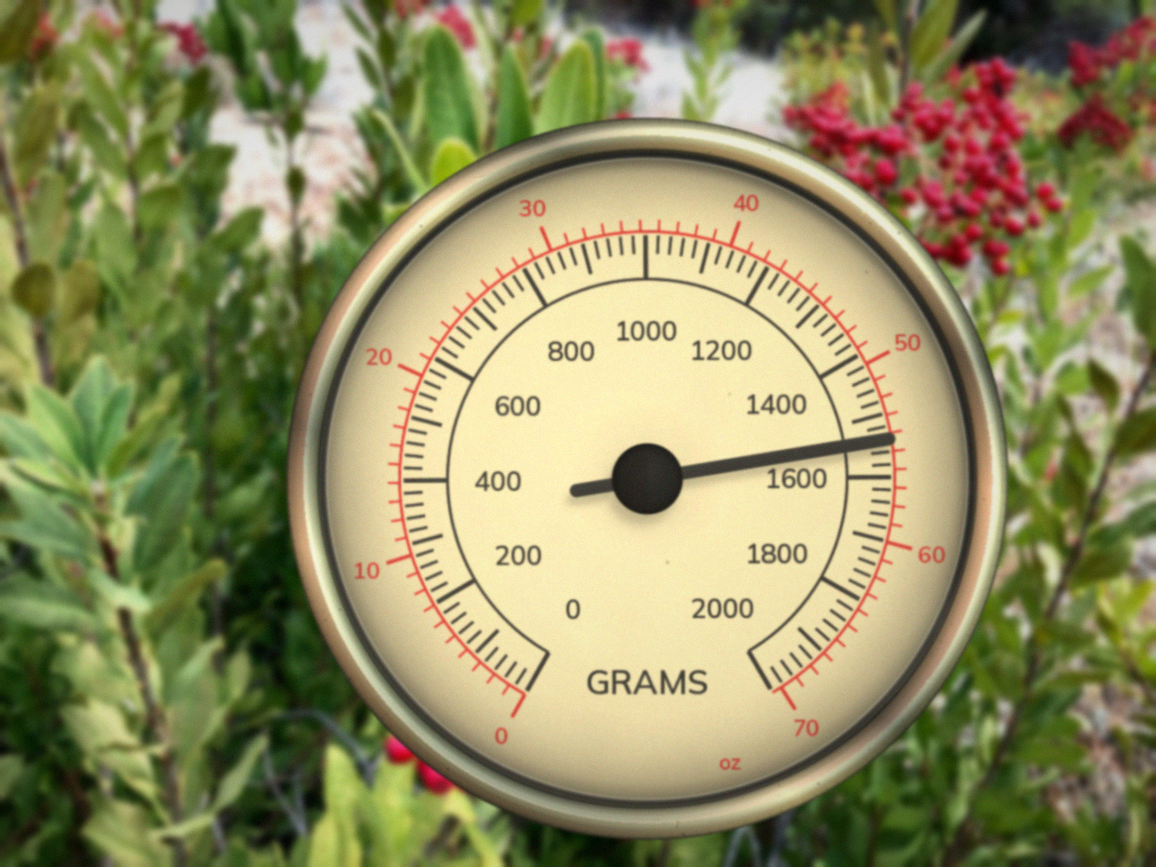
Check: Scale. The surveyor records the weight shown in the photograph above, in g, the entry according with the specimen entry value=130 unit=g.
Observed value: value=1540 unit=g
